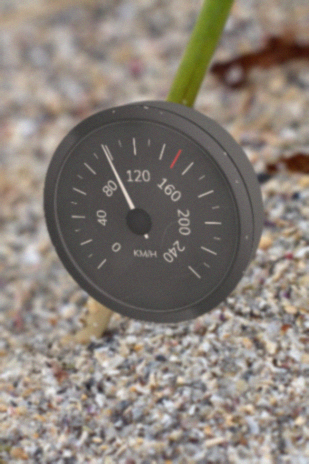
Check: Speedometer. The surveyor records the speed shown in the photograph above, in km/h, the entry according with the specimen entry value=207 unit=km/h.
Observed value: value=100 unit=km/h
